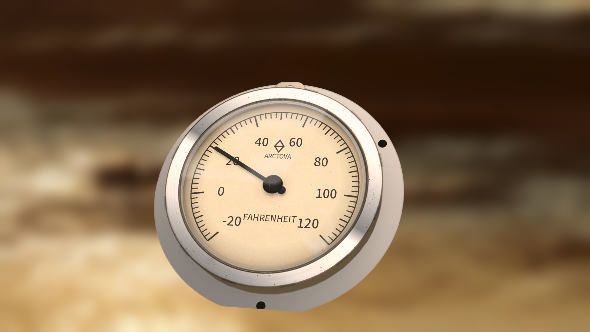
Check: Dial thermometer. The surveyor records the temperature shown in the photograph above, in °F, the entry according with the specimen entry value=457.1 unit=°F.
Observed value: value=20 unit=°F
